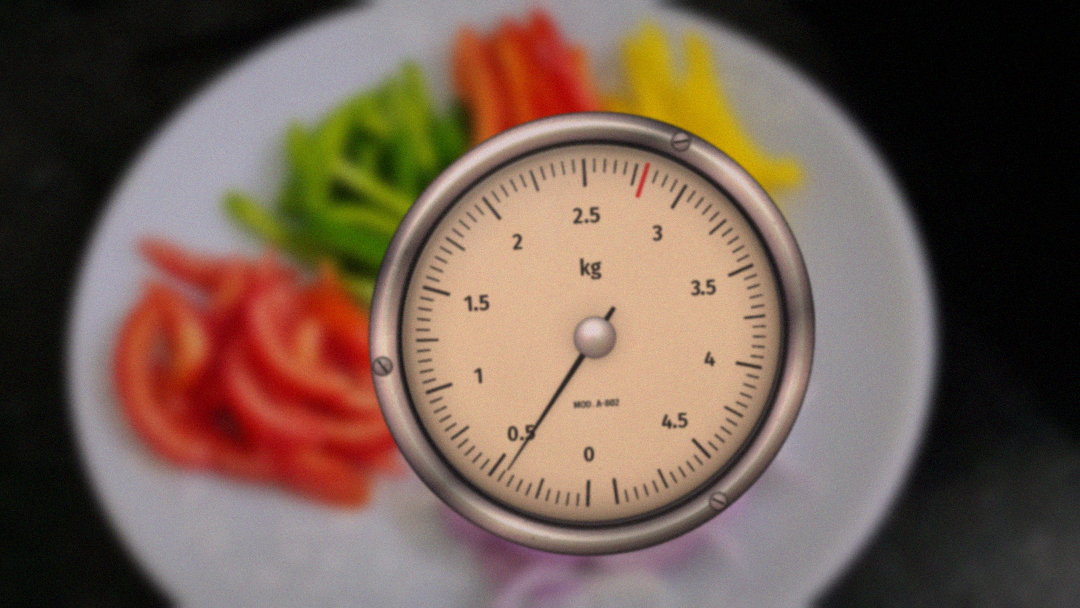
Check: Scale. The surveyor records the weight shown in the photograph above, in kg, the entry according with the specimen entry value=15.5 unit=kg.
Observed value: value=0.45 unit=kg
